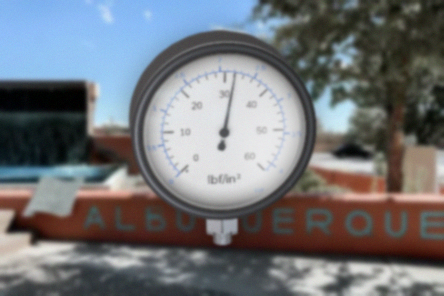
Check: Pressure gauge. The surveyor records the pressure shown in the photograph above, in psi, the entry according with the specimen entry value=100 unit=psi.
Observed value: value=32 unit=psi
